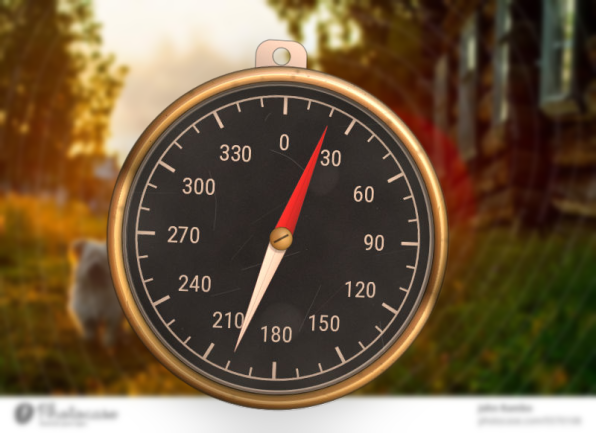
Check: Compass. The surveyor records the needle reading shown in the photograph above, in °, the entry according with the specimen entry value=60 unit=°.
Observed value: value=20 unit=°
